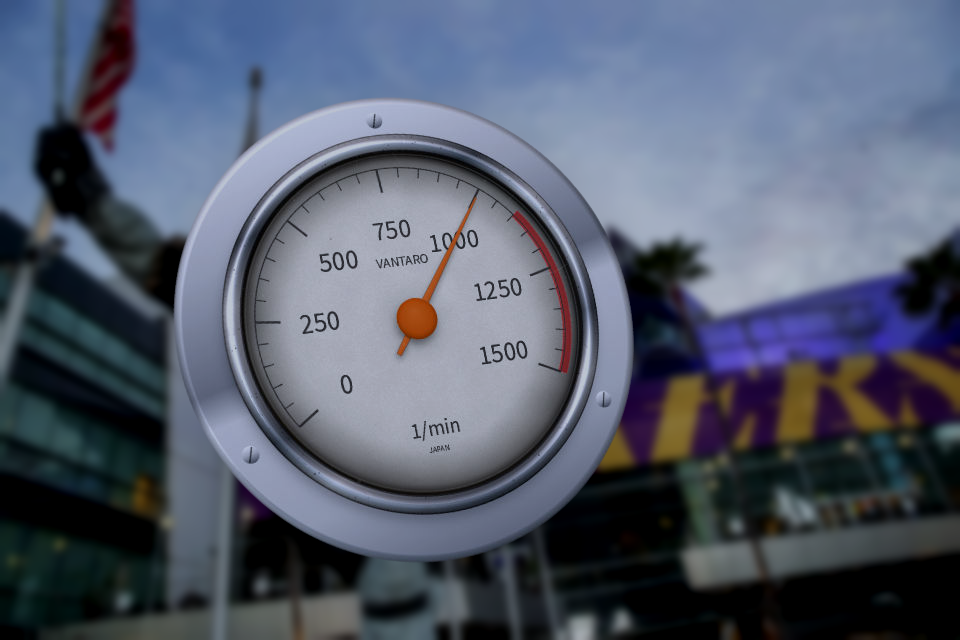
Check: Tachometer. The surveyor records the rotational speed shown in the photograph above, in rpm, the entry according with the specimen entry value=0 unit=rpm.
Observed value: value=1000 unit=rpm
